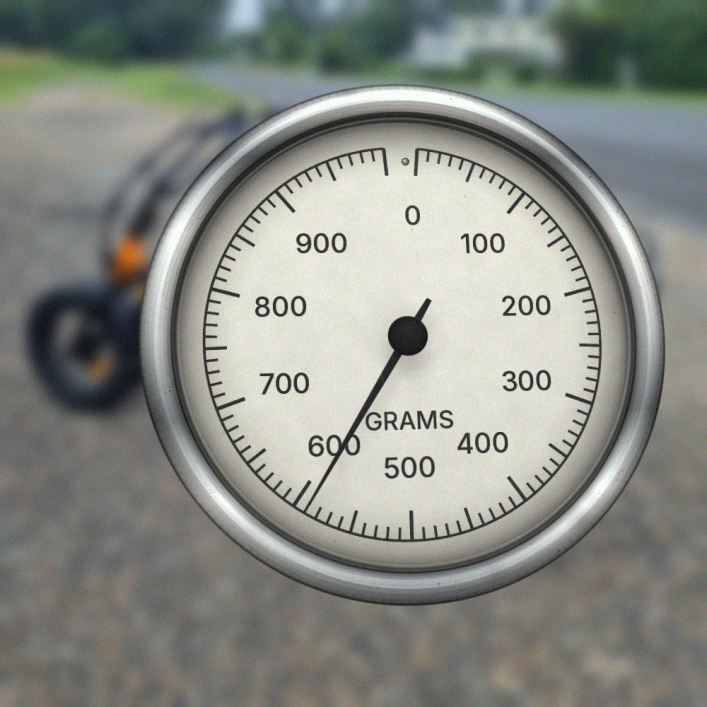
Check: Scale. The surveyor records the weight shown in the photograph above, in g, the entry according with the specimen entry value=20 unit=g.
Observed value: value=590 unit=g
